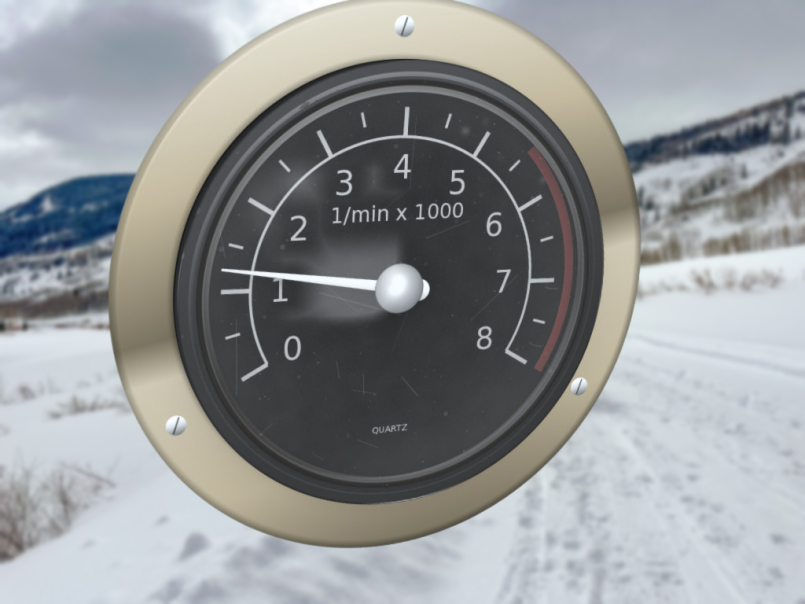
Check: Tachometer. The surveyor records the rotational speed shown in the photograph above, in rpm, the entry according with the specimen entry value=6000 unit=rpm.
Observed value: value=1250 unit=rpm
